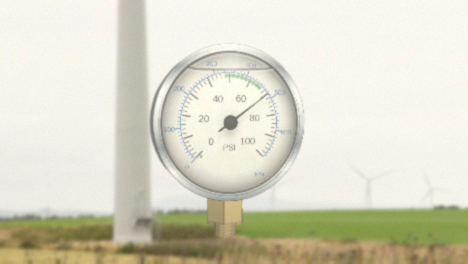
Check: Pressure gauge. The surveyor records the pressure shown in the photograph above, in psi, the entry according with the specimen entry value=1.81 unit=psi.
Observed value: value=70 unit=psi
